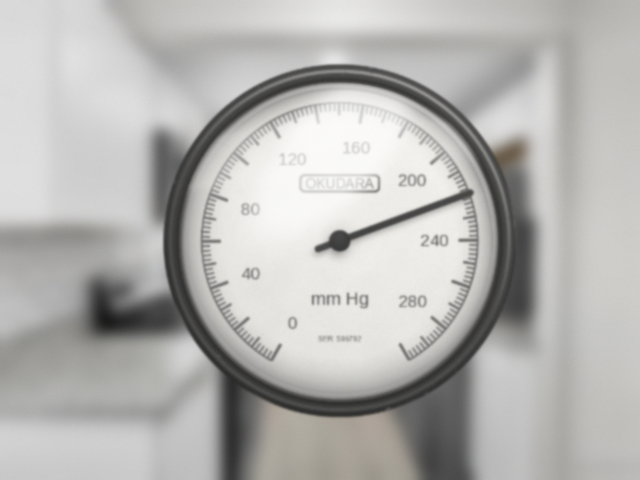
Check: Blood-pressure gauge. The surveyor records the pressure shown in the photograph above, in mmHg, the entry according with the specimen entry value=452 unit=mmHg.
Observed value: value=220 unit=mmHg
